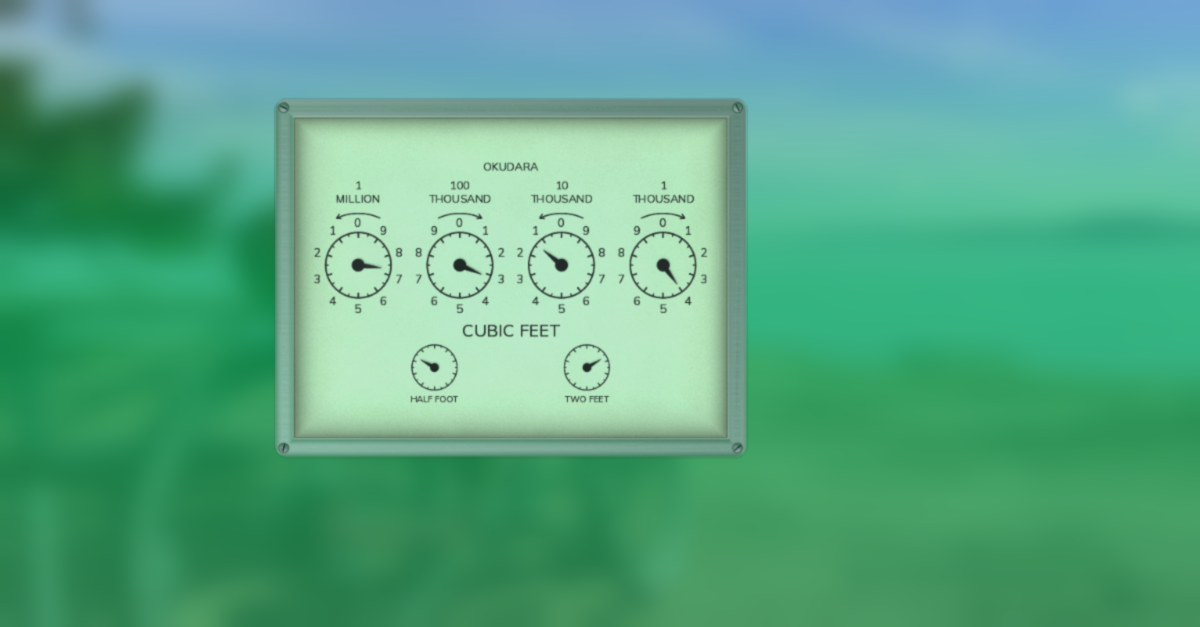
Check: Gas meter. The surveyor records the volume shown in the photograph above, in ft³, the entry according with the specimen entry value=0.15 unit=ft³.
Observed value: value=731400 unit=ft³
